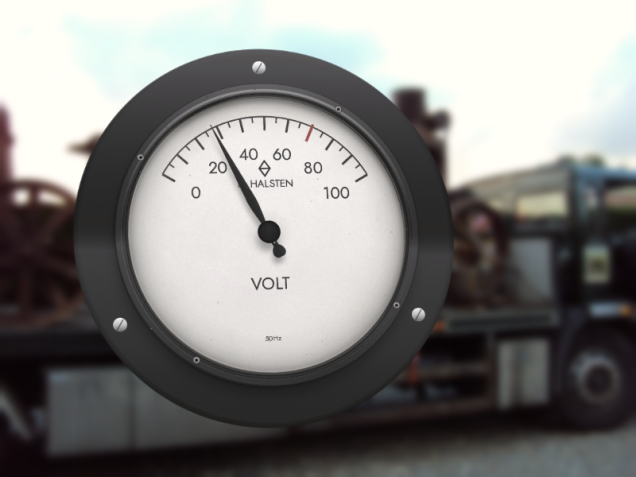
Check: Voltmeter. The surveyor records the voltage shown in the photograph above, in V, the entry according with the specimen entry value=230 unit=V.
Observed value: value=27.5 unit=V
